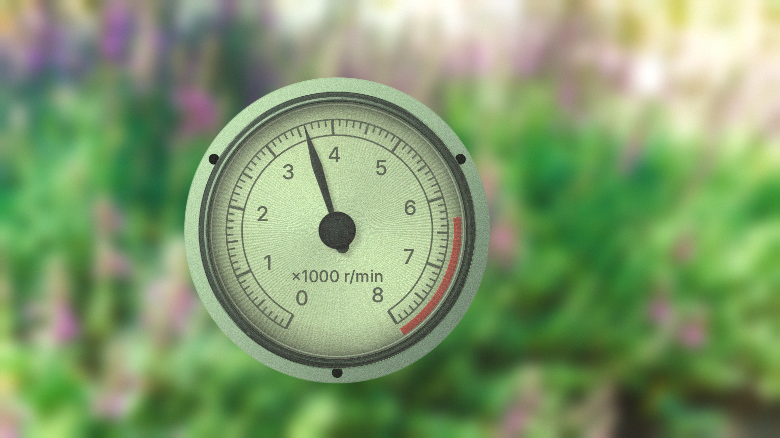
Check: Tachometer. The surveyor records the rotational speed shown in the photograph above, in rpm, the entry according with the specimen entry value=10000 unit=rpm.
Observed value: value=3600 unit=rpm
